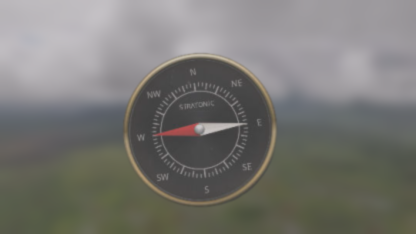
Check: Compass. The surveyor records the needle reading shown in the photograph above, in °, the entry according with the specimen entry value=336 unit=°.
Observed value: value=270 unit=°
